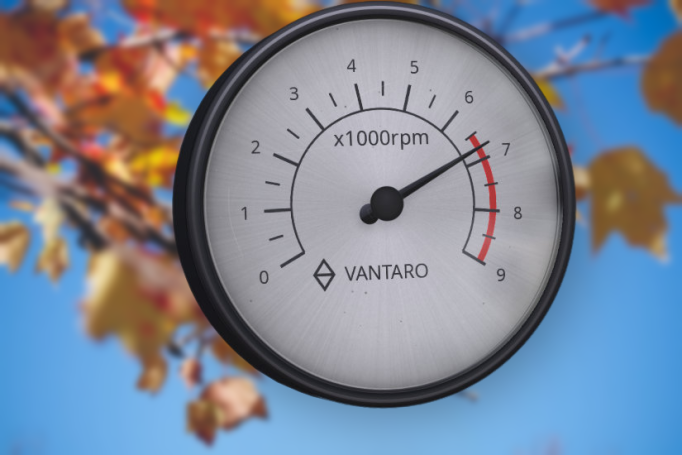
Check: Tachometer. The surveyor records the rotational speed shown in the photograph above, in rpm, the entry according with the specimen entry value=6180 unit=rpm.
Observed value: value=6750 unit=rpm
